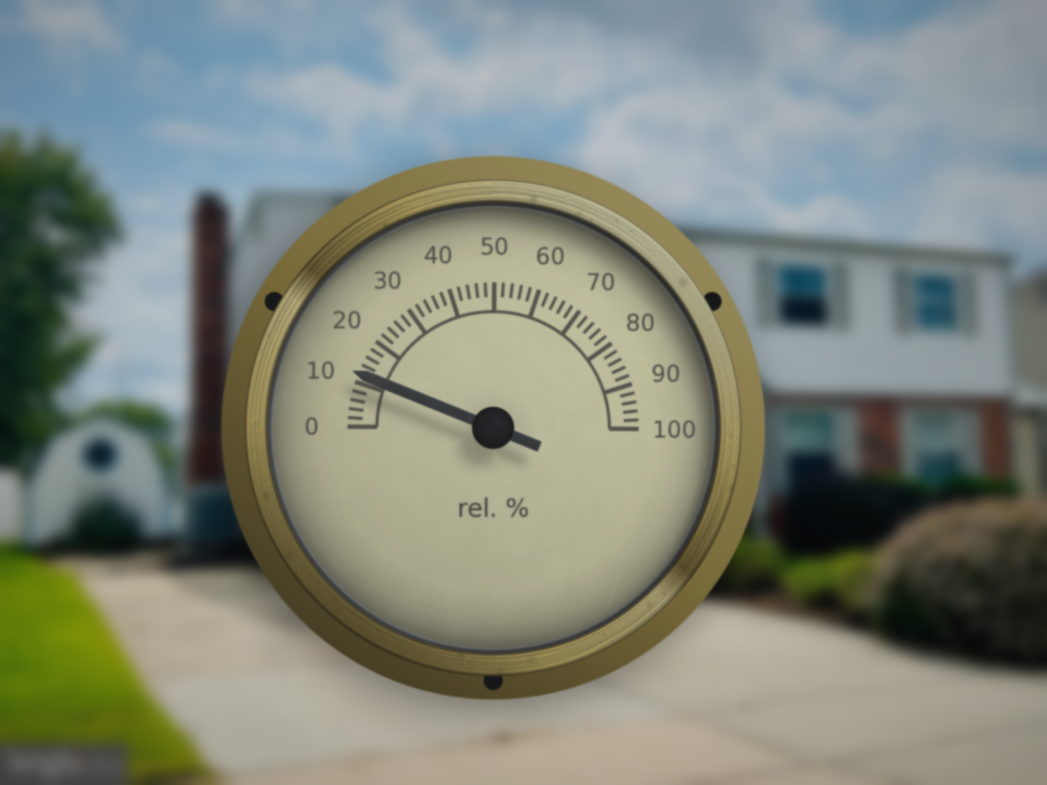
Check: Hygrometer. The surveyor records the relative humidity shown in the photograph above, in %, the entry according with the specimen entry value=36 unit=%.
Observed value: value=12 unit=%
